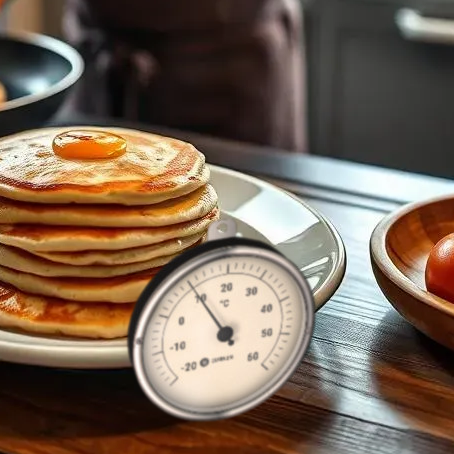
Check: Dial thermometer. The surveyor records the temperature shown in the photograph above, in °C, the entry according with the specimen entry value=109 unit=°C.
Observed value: value=10 unit=°C
